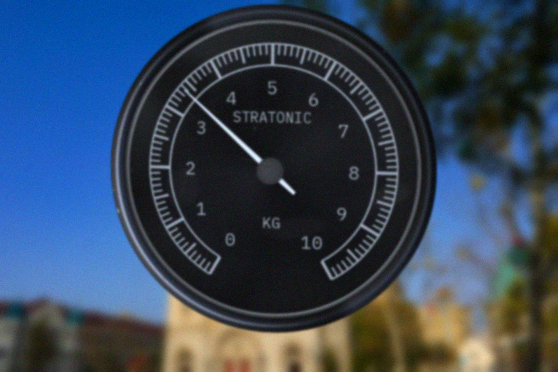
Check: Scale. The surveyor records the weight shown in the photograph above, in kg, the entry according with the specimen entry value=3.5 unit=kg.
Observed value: value=3.4 unit=kg
